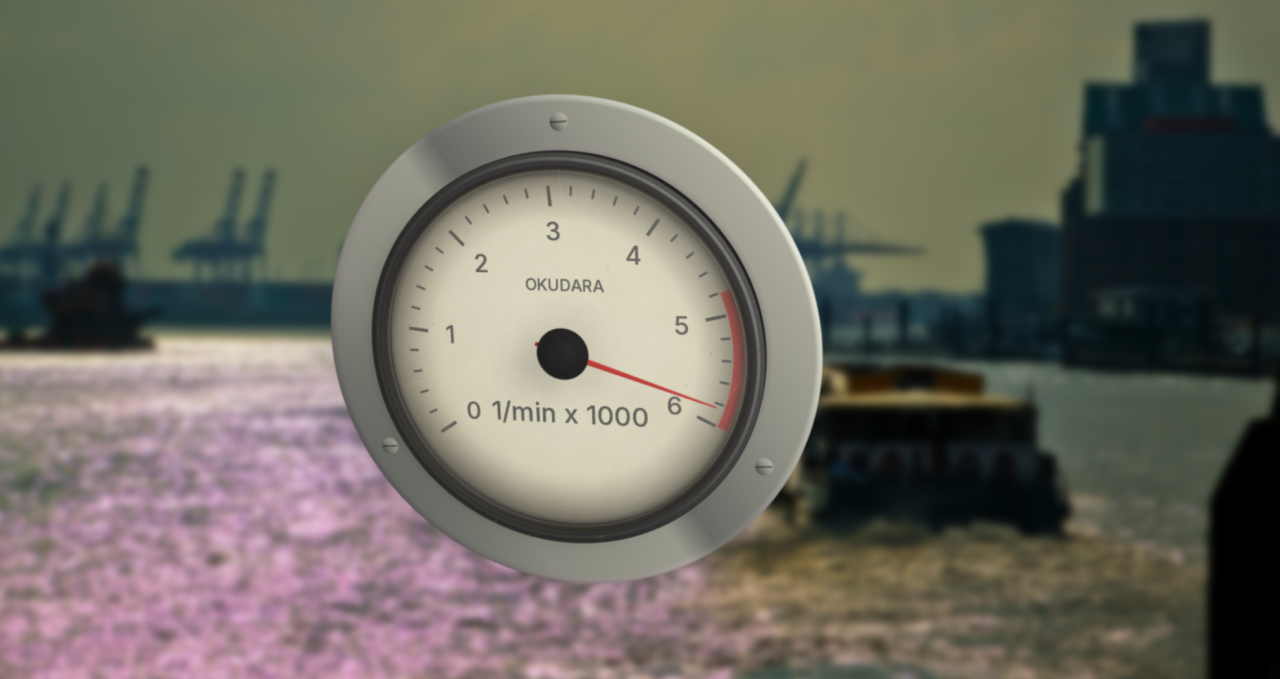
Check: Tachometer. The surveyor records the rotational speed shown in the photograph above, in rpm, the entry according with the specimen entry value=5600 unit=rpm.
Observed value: value=5800 unit=rpm
